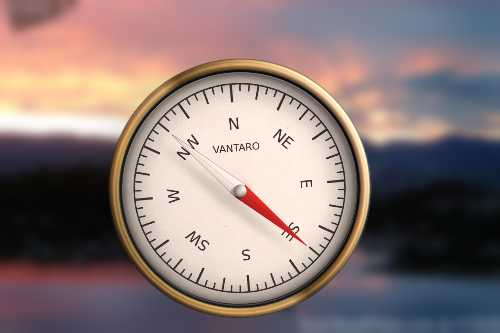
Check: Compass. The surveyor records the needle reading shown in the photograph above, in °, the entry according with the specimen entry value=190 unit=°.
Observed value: value=135 unit=°
